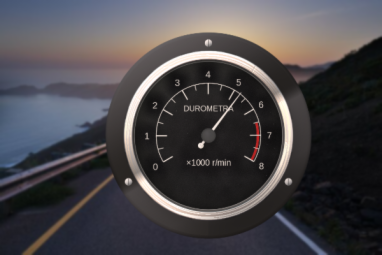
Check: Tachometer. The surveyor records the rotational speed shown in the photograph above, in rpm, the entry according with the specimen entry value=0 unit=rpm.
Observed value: value=5250 unit=rpm
